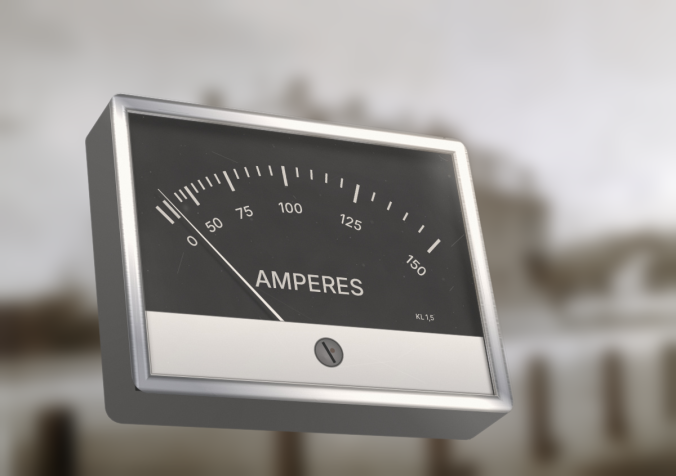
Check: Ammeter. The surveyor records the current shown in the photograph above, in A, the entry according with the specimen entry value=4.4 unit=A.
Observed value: value=25 unit=A
